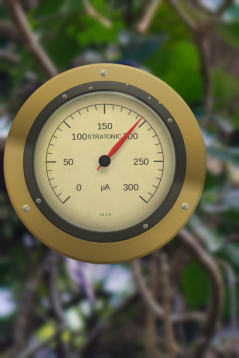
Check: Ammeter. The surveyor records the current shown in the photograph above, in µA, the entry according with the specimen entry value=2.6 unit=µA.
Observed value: value=195 unit=µA
